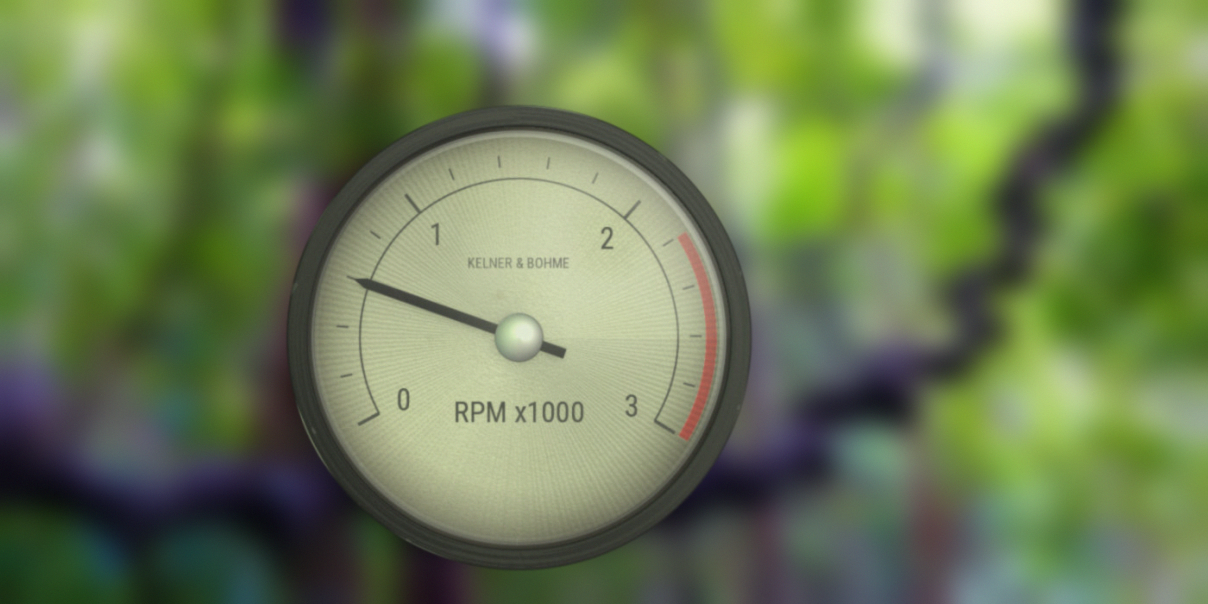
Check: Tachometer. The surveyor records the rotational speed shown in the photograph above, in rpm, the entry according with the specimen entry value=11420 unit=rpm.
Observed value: value=600 unit=rpm
